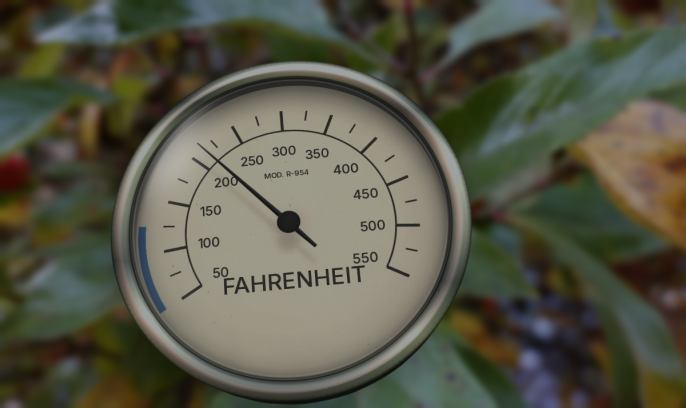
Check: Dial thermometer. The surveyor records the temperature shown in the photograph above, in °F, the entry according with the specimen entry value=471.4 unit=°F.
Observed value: value=212.5 unit=°F
